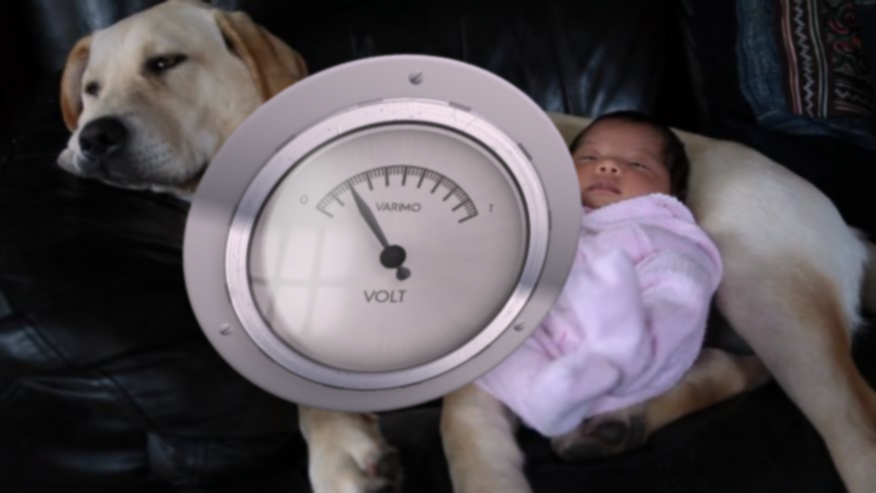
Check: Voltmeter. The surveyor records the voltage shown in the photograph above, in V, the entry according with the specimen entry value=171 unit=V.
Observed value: value=0.2 unit=V
